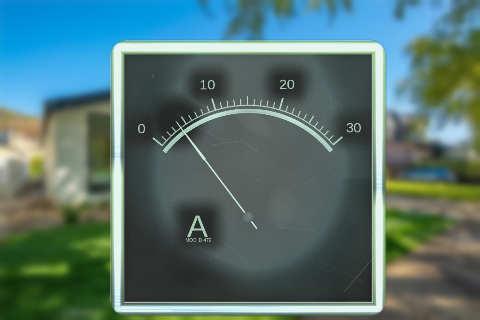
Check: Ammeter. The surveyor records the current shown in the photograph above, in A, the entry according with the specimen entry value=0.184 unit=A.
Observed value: value=4 unit=A
